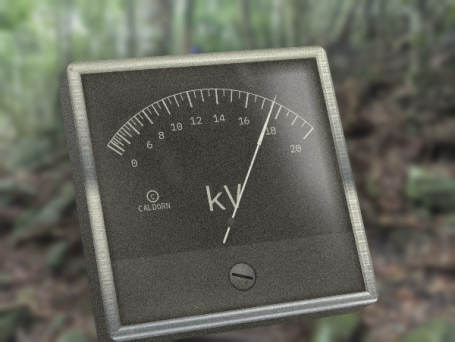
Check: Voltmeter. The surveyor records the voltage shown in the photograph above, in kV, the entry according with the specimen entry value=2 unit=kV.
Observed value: value=17.5 unit=kV
